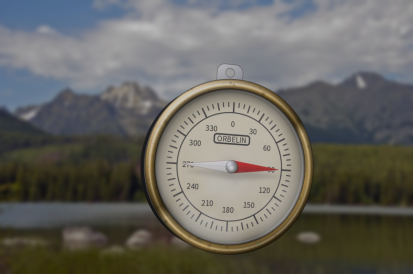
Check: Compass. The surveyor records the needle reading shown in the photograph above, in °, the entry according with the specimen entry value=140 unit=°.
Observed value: value=90 unit=°
